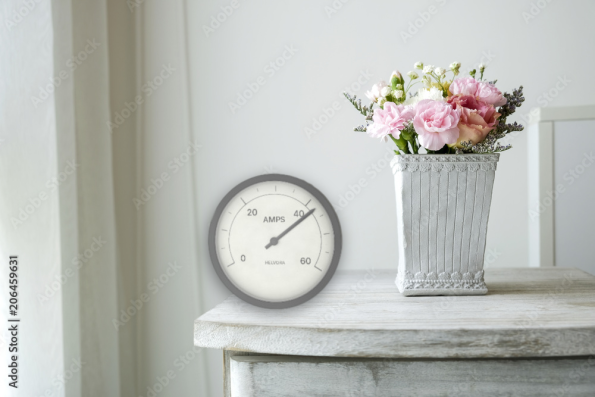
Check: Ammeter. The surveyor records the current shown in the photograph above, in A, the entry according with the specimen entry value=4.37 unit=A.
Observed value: value=42.5 unit=A
